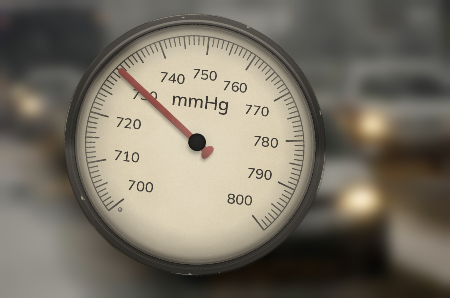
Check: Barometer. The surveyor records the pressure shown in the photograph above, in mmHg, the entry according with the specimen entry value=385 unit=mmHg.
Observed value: value=730 unit=mmHg
